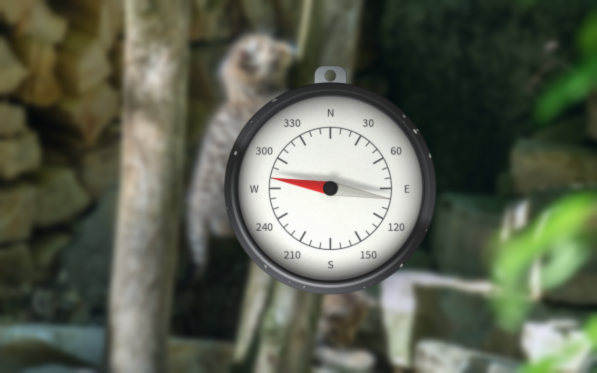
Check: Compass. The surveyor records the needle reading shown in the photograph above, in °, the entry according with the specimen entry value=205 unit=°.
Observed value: value=280 unit=°
